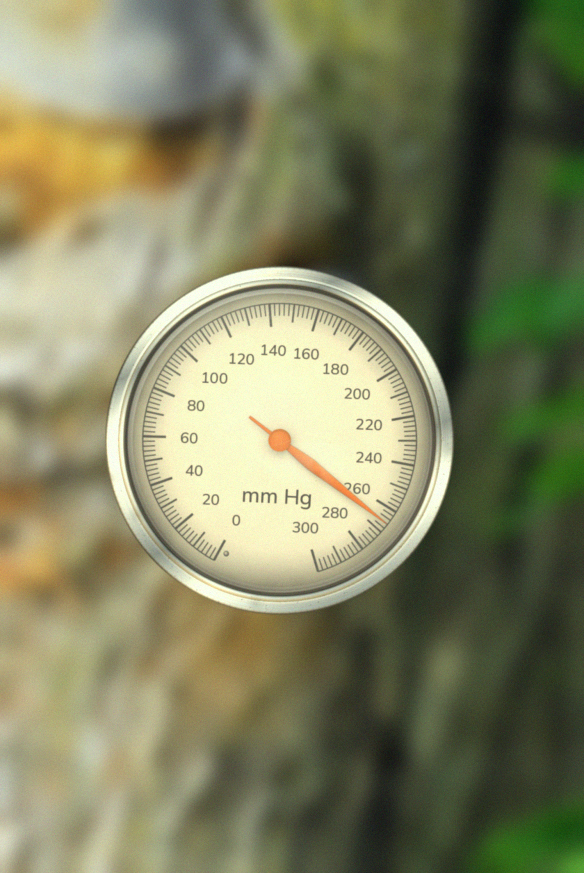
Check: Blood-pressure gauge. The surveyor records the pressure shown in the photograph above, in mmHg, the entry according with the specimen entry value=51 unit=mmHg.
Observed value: value=266 unit=mmHg
